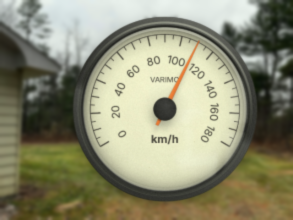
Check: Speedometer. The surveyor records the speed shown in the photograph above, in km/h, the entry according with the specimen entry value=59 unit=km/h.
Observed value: value=110 unit=km/h
